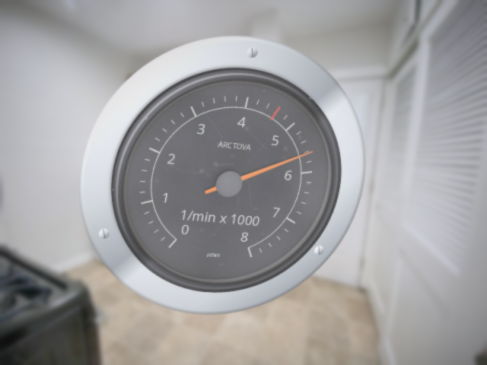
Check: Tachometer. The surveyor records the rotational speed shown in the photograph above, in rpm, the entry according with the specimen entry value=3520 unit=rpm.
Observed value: value=5600 unit=rpm
